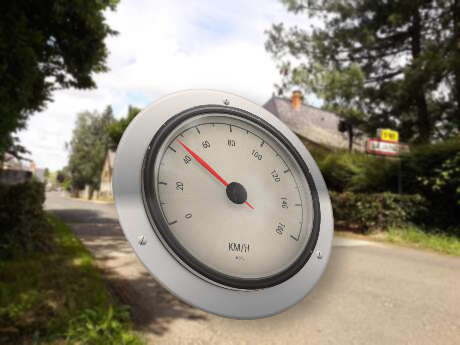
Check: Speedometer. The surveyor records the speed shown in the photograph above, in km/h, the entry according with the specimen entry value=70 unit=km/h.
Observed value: value=45 unit=km/h
